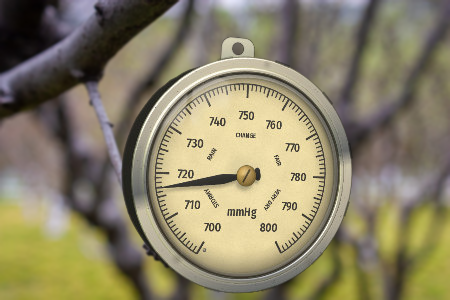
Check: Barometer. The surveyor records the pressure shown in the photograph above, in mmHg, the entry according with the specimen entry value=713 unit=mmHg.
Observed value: value=717 unit=mmHg
